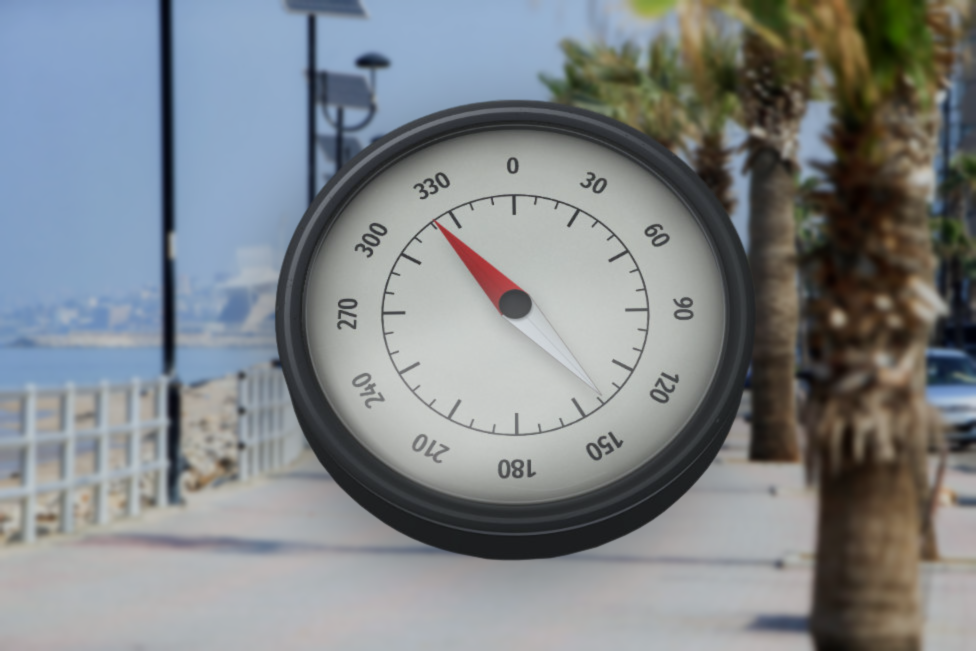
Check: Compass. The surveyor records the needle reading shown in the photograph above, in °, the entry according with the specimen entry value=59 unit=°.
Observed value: value=320 unit=°
